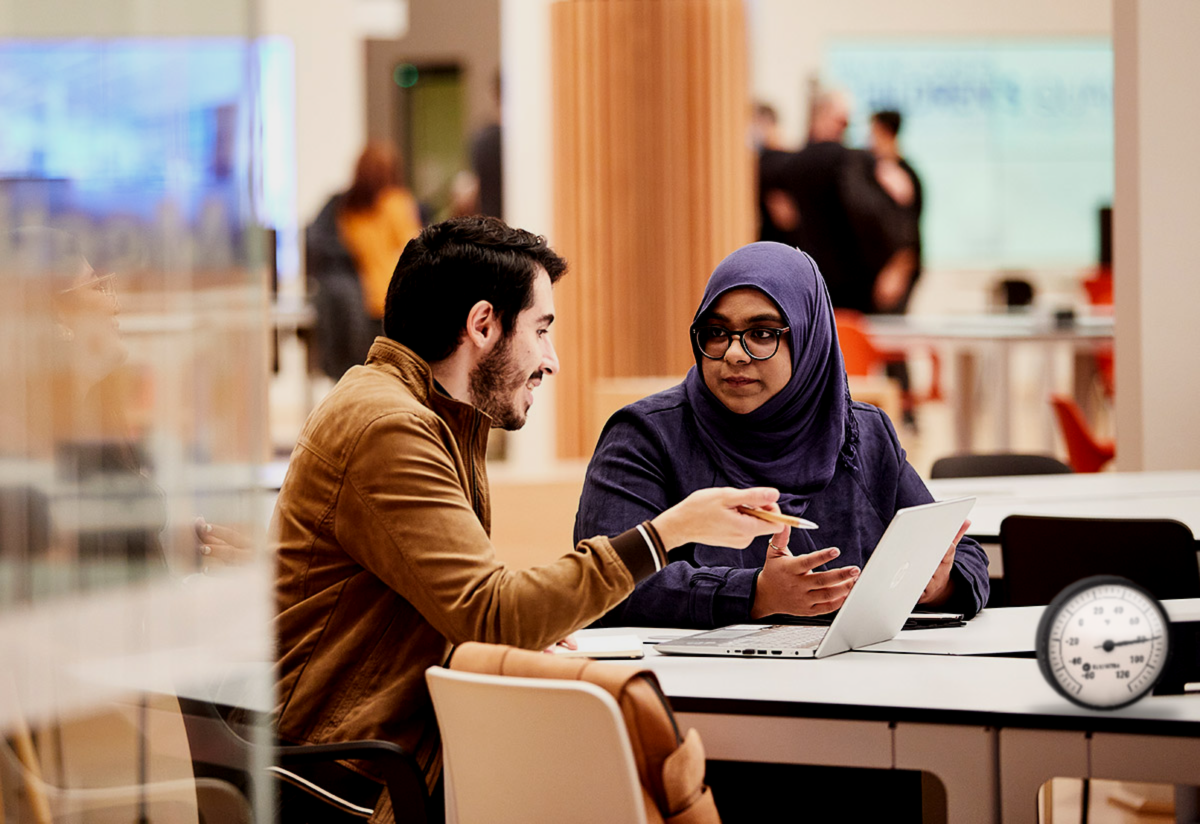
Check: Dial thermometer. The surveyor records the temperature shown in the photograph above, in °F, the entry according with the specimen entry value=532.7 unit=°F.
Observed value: value=80 unit=°F
